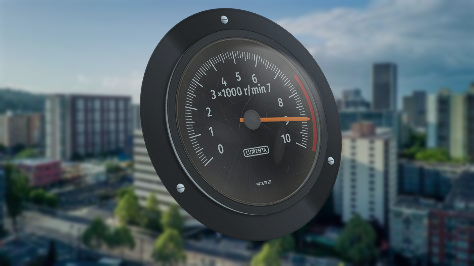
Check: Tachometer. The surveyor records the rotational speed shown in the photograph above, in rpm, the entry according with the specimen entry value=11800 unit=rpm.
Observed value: value=9000 unit=rpm
